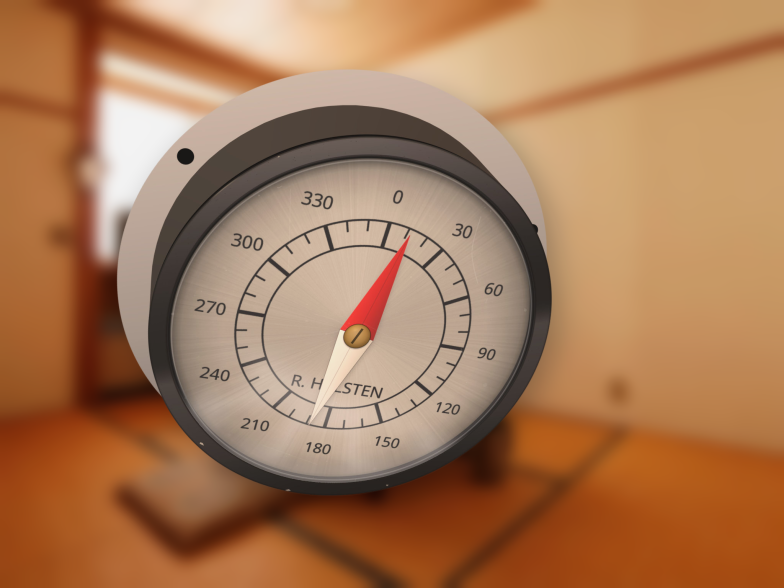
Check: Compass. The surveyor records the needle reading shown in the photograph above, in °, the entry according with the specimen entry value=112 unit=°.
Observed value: value=10 unit=°
